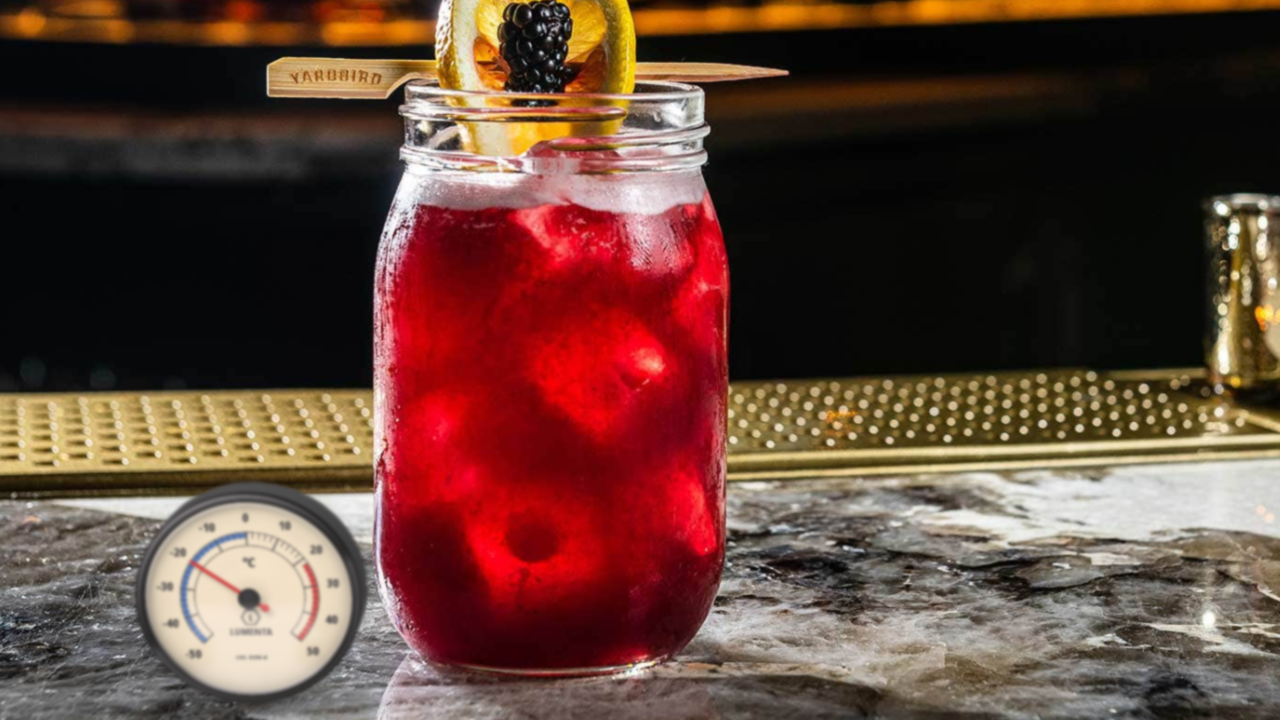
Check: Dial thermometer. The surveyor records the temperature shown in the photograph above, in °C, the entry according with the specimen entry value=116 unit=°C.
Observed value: value=-20 unit=°C
